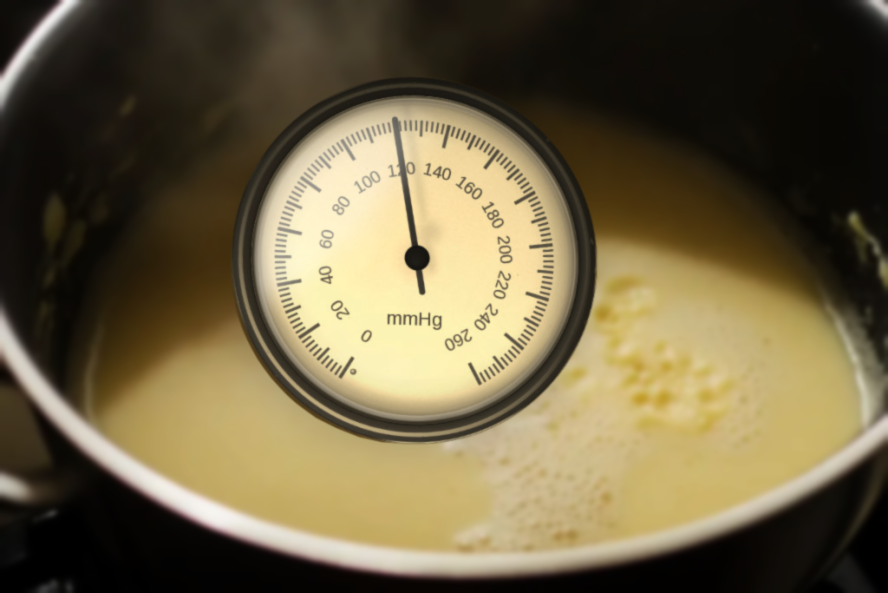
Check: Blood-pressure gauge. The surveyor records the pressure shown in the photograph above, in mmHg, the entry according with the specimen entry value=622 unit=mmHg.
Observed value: value=120 unit=mmHg
